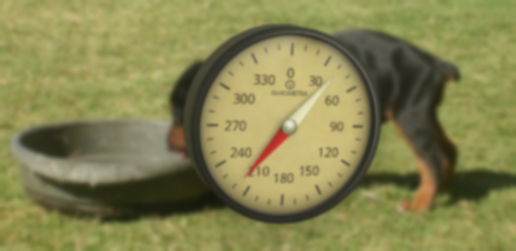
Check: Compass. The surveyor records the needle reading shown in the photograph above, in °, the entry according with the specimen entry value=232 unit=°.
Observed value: value=220 unit=°
